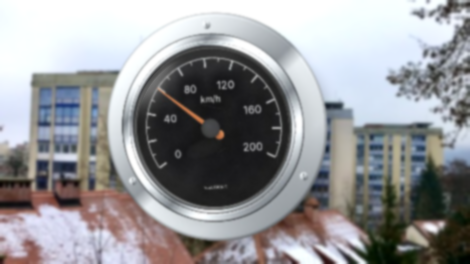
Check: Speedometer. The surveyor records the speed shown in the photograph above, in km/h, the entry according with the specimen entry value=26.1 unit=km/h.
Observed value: value=60 unit=km/h
